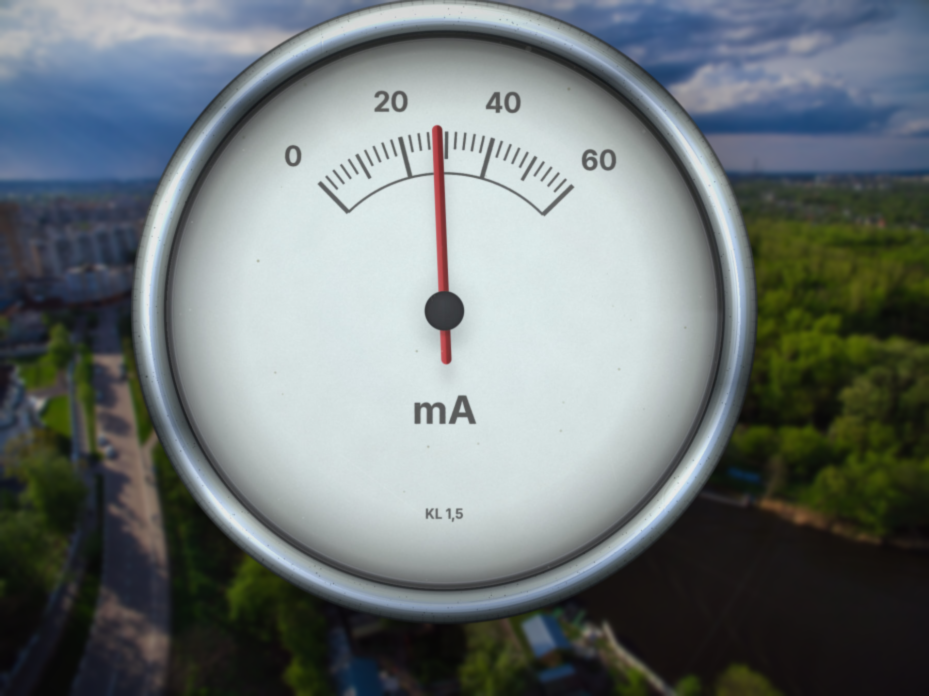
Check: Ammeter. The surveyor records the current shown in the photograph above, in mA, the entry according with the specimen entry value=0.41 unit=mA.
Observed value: value=28 unit=mA
